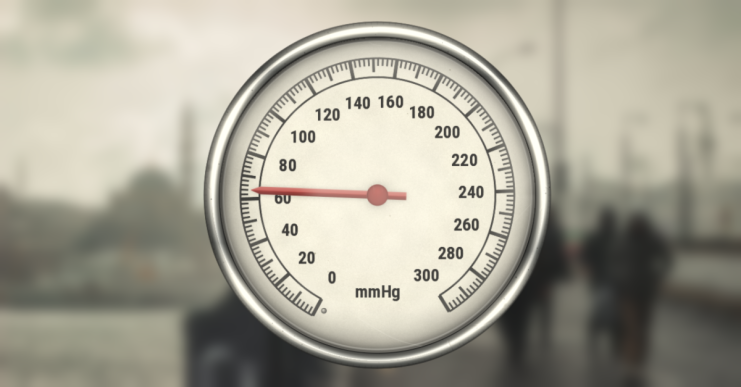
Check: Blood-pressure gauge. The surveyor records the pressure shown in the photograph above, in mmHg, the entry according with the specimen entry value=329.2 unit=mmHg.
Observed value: value=64 unit=mmHg
